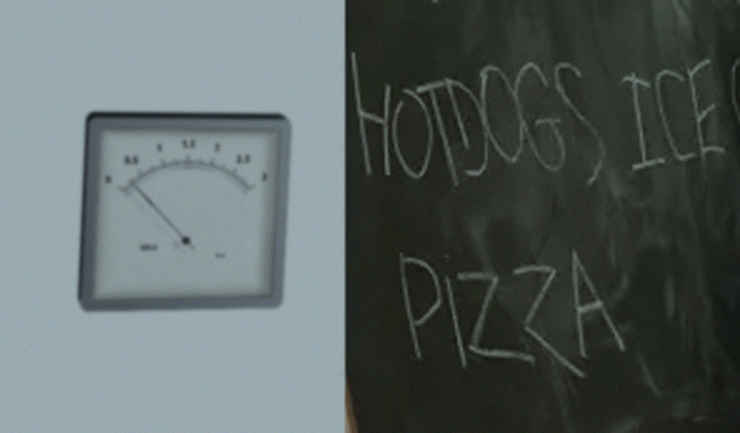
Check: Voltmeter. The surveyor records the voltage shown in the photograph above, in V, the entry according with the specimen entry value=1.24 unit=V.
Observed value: value=0.25 unit=V
